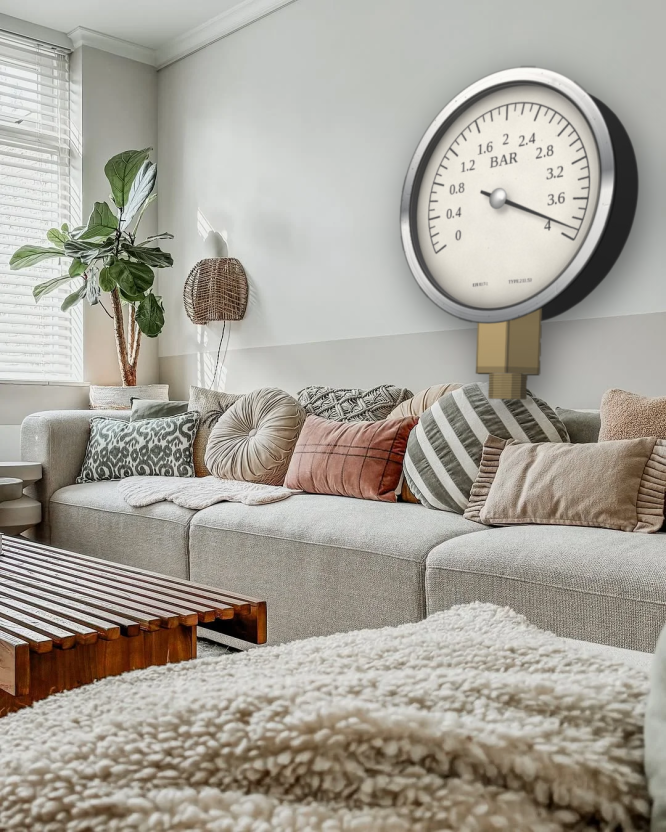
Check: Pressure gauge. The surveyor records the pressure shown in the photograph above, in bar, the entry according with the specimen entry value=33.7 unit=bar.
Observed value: value=3.9 unit=bar
